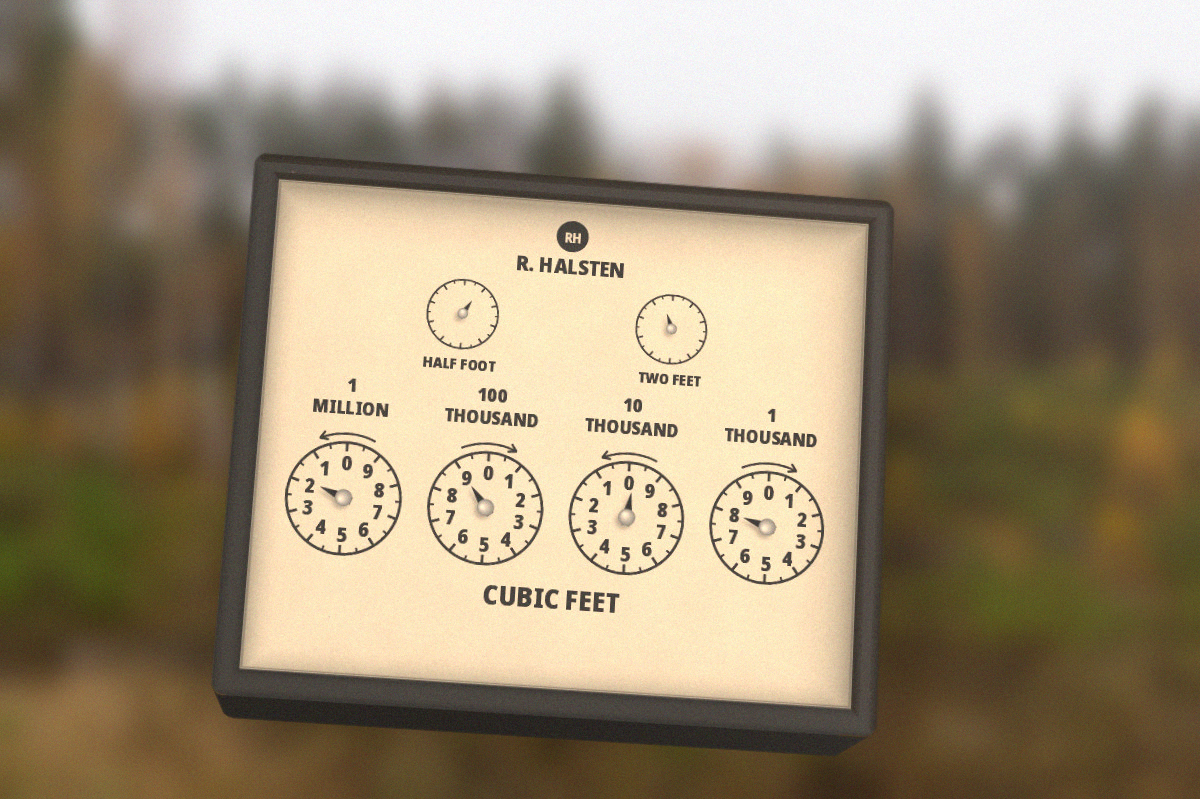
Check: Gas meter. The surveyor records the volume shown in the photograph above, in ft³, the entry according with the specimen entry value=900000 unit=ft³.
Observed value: value=189800 unit=ft³
